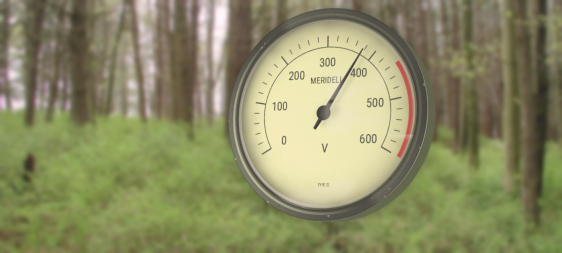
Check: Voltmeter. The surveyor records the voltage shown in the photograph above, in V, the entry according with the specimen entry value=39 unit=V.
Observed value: value=380 unit=V
